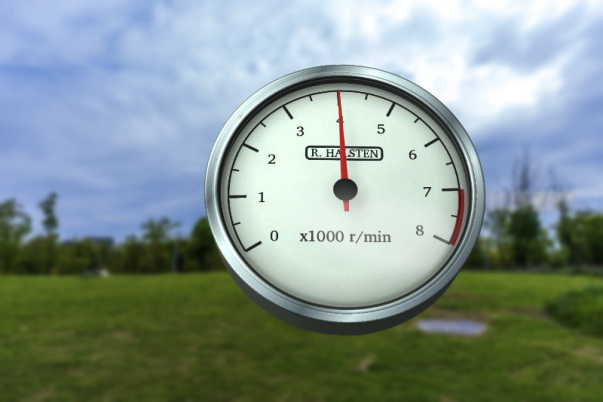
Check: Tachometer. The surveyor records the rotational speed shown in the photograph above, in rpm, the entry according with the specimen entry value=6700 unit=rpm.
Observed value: value=4000 unit=rpm
